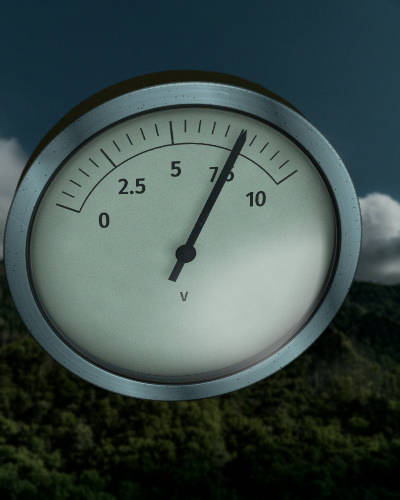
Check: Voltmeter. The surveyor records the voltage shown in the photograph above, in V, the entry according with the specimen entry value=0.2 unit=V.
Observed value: value=7.5 unit=V
